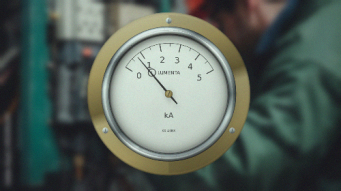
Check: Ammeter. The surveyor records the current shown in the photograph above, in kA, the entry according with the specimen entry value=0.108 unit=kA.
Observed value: value=0.75 unit=kA
